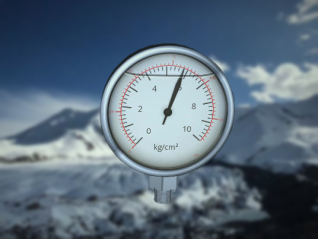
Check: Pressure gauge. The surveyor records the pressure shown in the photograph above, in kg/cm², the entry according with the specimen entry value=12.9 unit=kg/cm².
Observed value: value=5.8 unit=kg/cm²
